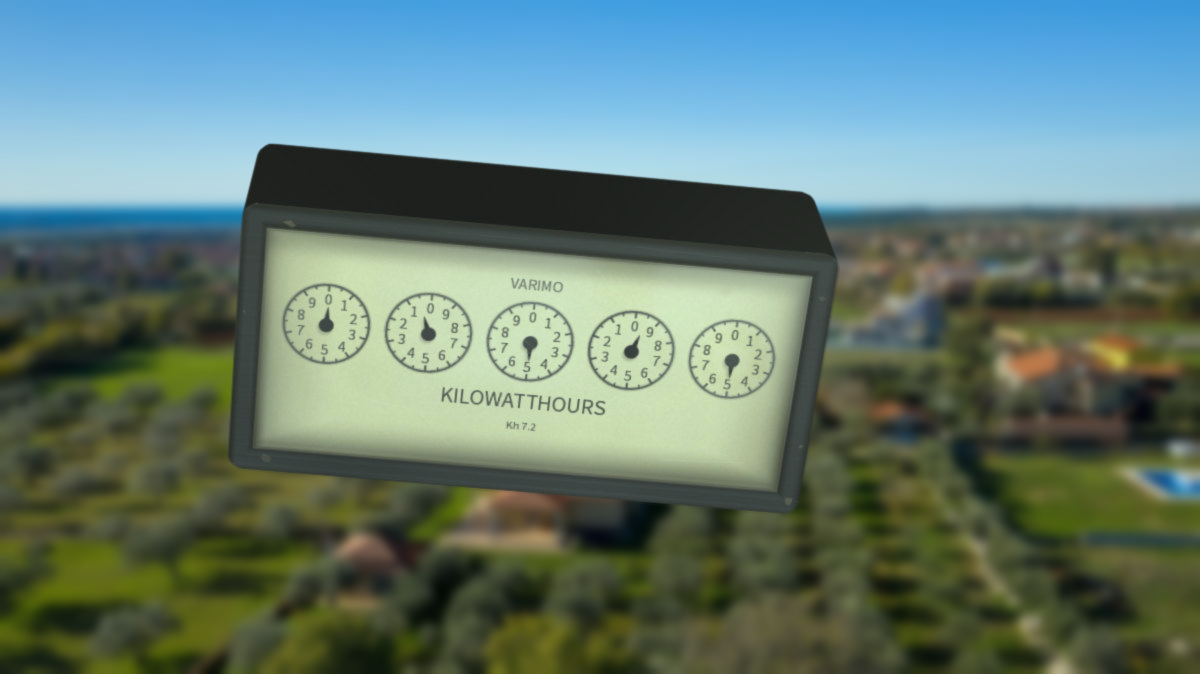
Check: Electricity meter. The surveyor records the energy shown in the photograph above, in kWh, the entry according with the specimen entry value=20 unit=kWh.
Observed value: value=495 unit=kWh
